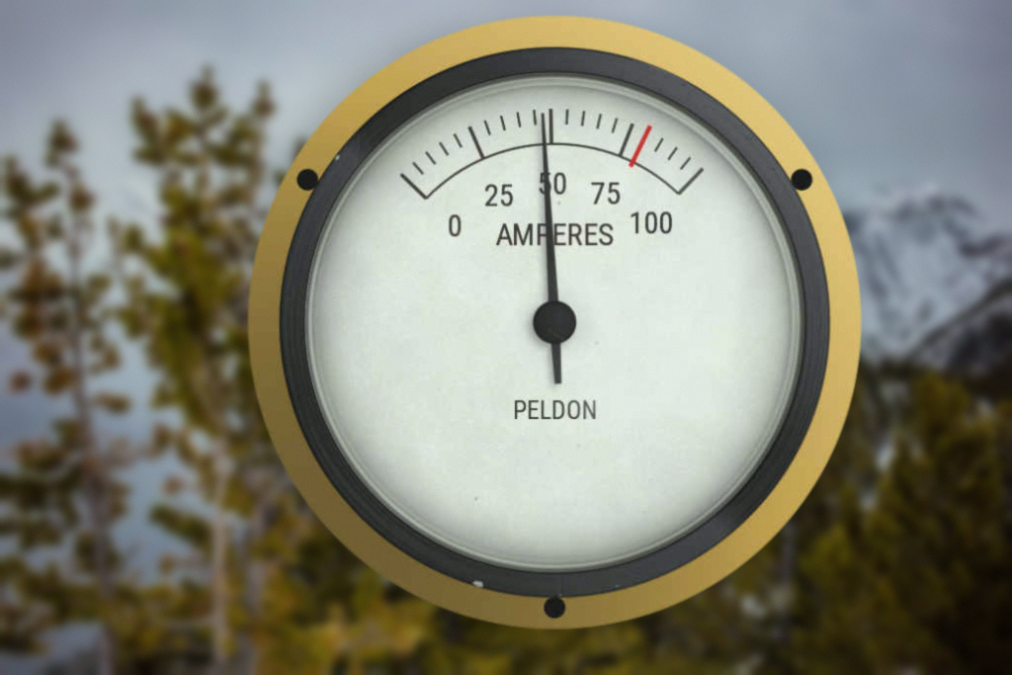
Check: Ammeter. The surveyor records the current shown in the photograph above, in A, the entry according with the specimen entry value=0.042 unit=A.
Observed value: value=47.5 unit=A
